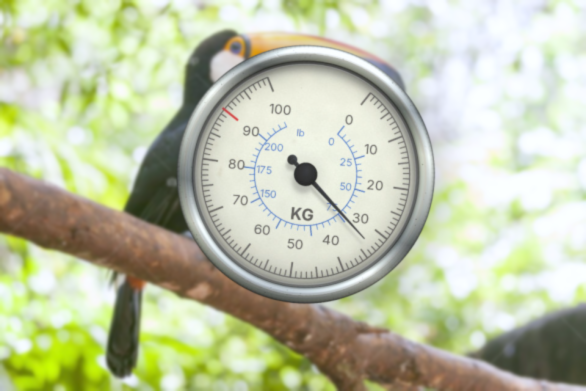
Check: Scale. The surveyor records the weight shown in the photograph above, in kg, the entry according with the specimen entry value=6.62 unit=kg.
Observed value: value=33 unit=kg
